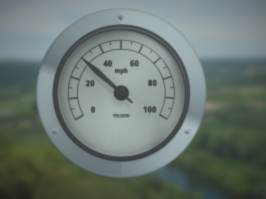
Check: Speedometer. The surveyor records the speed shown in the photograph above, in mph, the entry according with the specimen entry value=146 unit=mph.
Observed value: value=30 unit=mph
